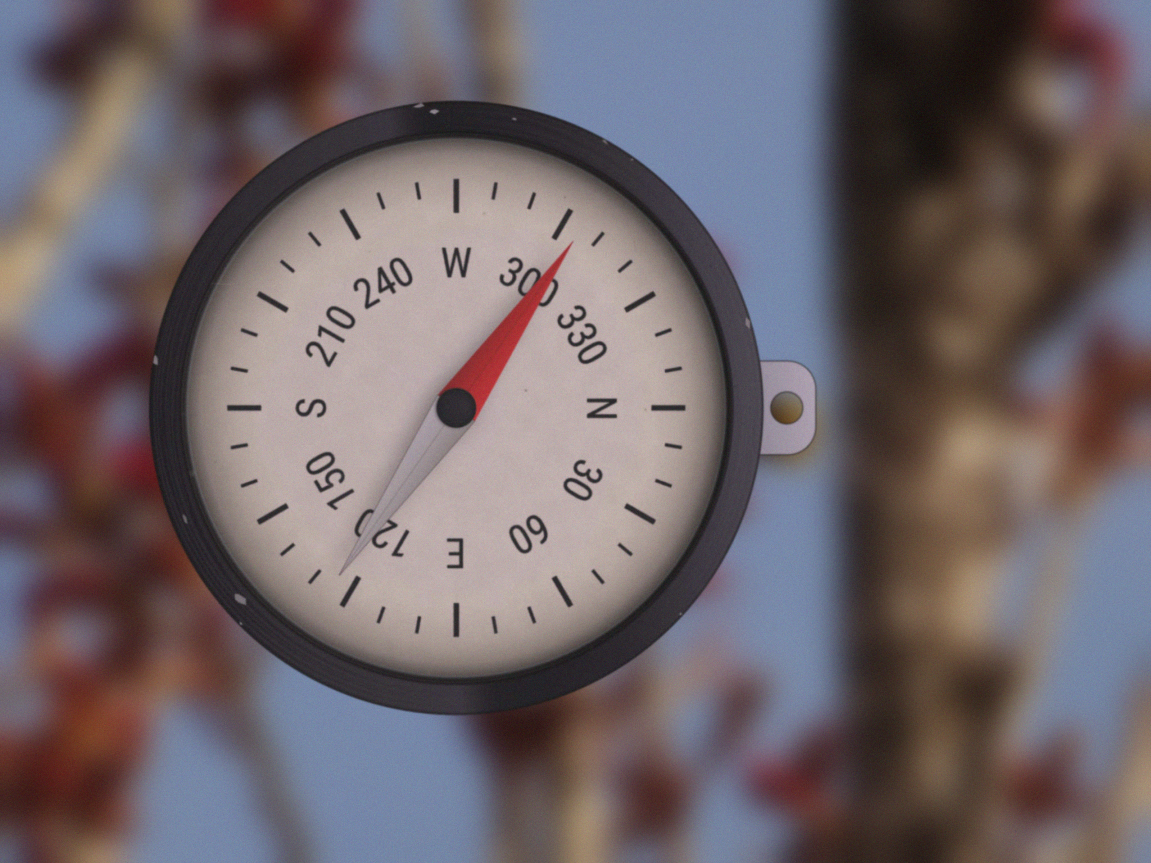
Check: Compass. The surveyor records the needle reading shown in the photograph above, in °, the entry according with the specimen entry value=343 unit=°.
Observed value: value=305 unit=°
